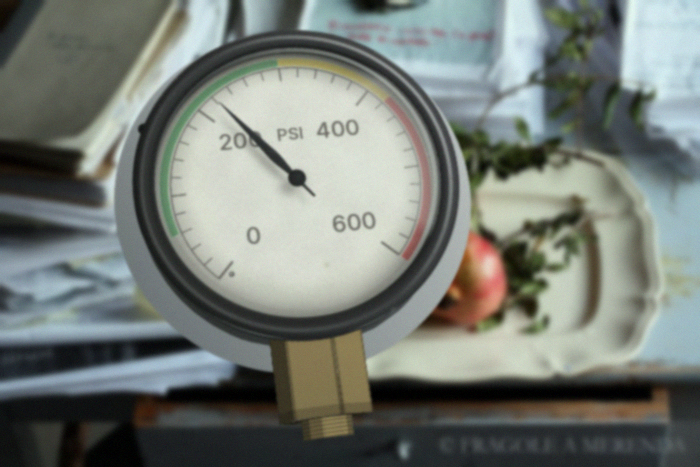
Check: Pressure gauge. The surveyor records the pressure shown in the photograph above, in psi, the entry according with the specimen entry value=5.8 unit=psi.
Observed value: value=220 unit=psi
